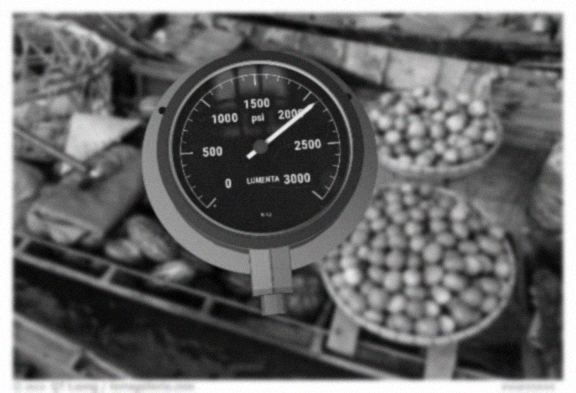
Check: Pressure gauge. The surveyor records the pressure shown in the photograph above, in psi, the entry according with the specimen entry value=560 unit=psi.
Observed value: value=2100 unit=psi
